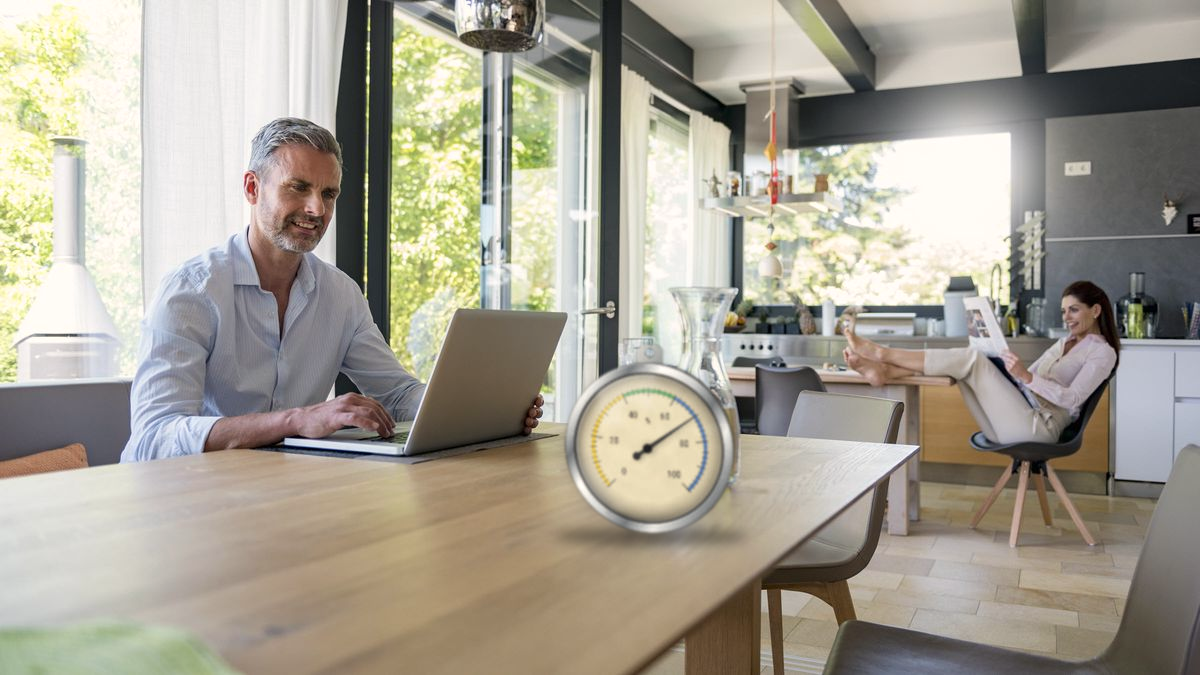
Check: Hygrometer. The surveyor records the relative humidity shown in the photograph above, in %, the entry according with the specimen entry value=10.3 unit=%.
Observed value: value=70 unit=%
